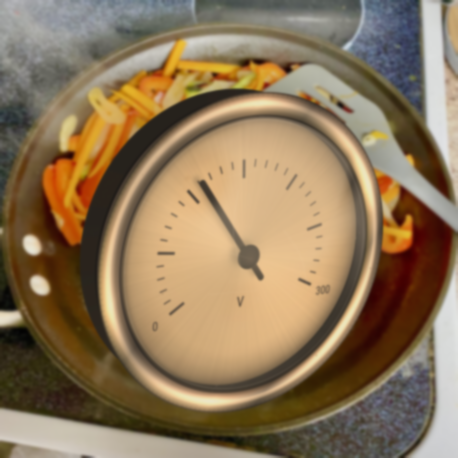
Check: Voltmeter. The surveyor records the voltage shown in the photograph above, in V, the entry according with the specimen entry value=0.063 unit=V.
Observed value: value=110 unit=V
